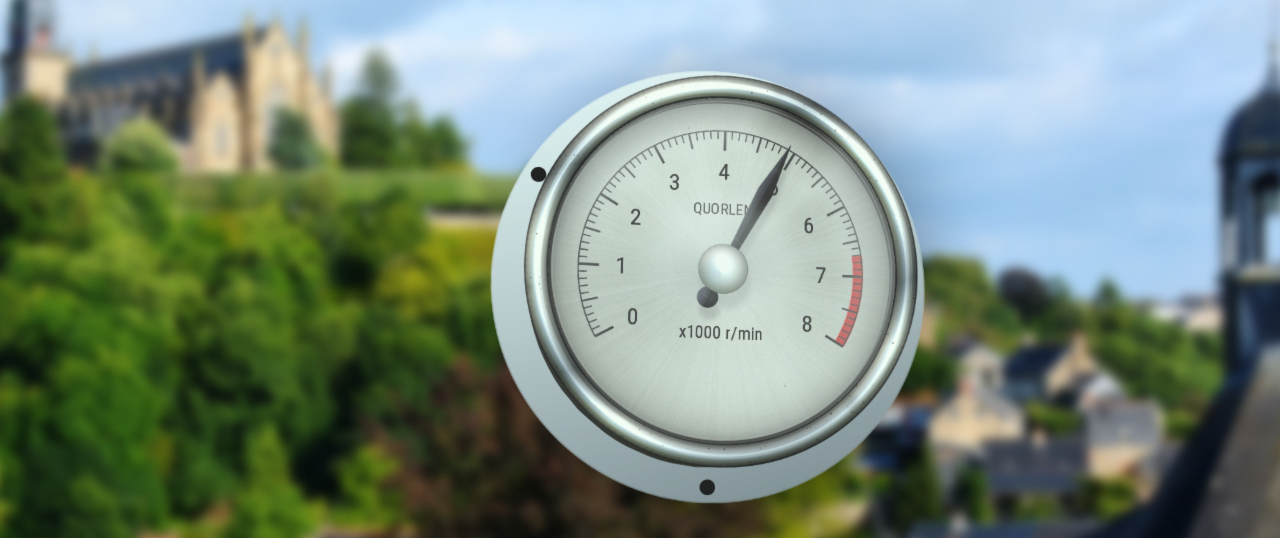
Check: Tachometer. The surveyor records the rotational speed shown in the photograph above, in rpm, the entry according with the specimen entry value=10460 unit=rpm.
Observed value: value=4900 unit=rpm
